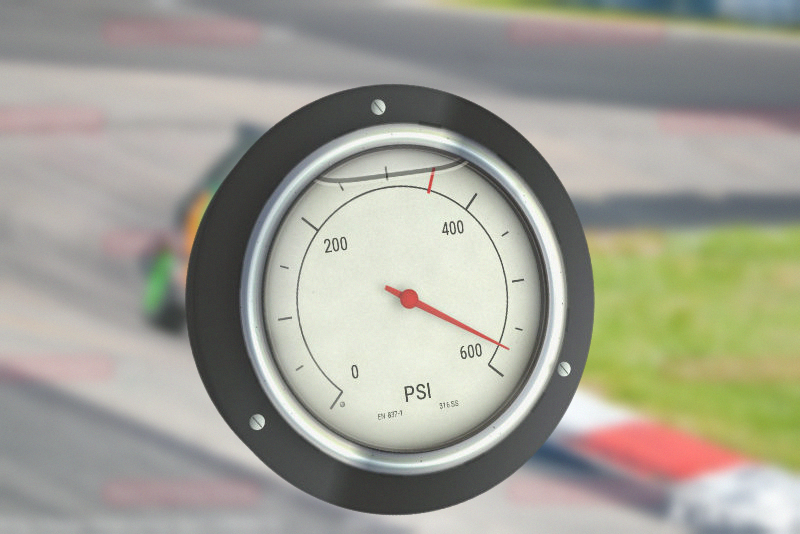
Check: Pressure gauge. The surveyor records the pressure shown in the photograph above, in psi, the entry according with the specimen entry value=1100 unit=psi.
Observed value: value=575 unit=psi
